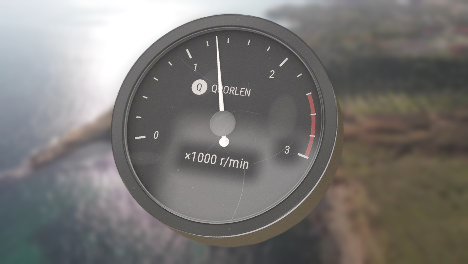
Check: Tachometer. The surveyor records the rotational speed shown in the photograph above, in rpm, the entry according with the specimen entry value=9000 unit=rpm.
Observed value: value=1300 unit=rpm
